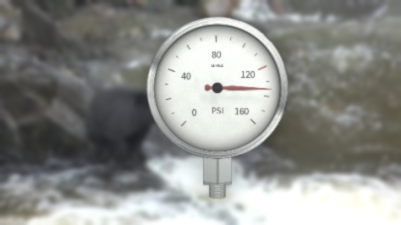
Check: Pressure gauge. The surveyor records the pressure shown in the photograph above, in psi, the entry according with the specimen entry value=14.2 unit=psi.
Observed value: value=135 unit=psi
